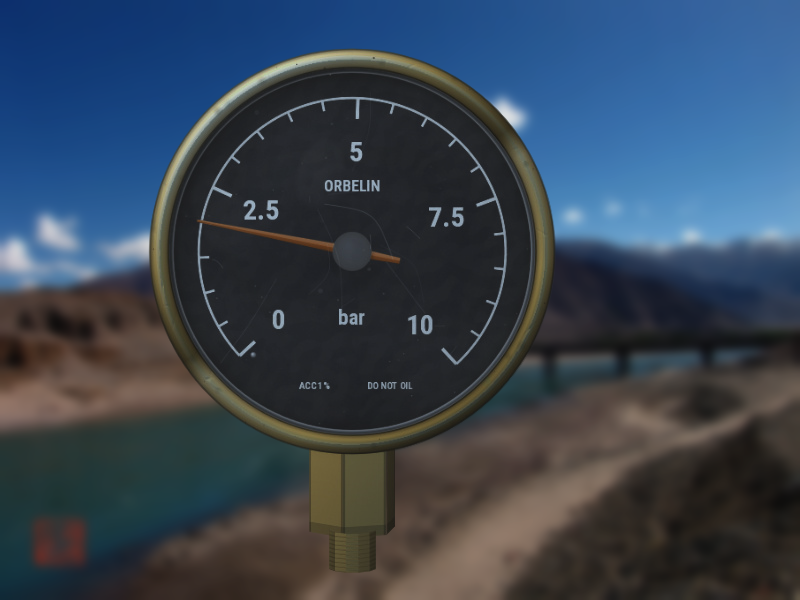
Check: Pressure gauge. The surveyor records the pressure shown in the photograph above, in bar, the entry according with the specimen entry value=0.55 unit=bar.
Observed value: value=2 unit=bar
